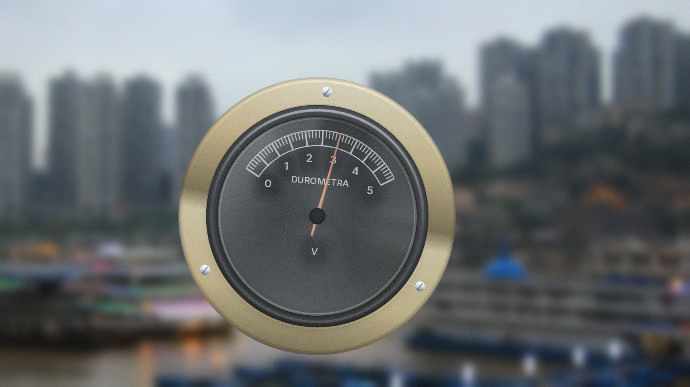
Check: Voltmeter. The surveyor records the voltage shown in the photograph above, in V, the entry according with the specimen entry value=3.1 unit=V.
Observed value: value=3 unit=V
